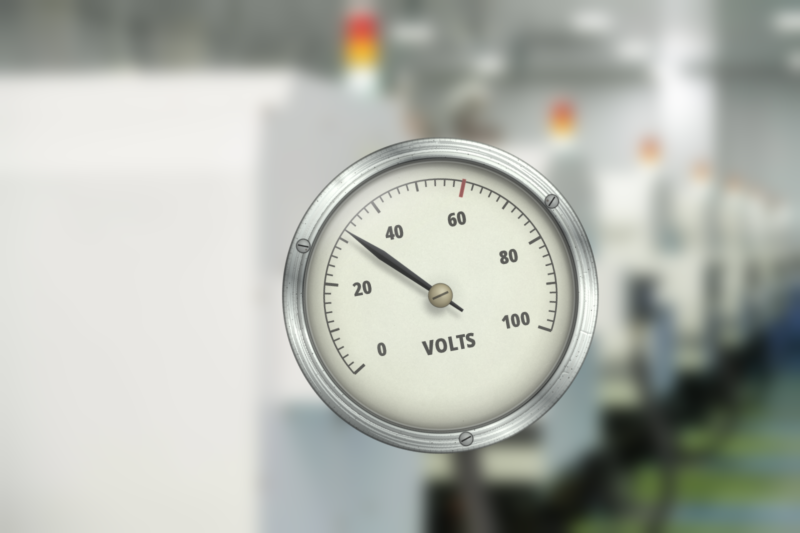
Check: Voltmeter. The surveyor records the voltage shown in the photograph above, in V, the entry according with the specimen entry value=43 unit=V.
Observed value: value=32 unit=V
